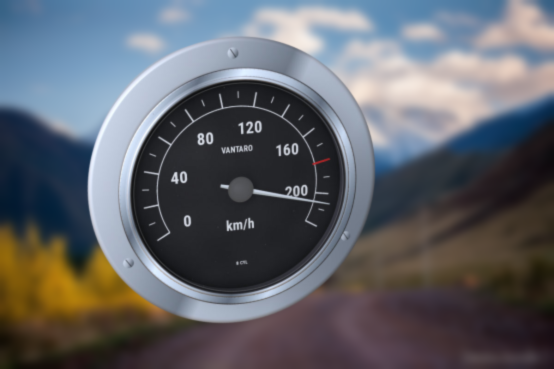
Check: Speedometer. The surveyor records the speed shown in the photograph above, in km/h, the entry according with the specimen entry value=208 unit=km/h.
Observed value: value=205 unit=km/h
